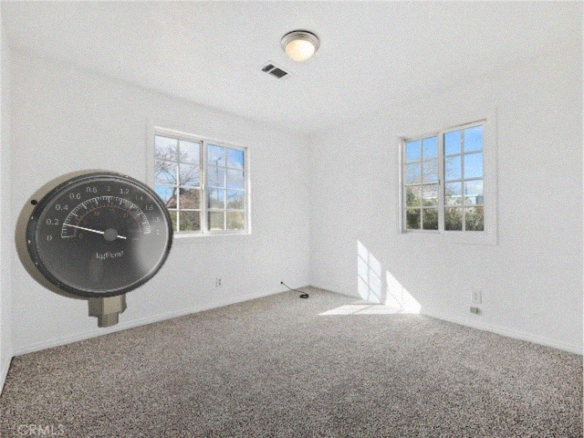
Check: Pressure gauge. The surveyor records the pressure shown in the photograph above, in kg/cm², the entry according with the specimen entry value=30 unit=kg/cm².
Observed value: value=0.2 unit=kg/cm²
